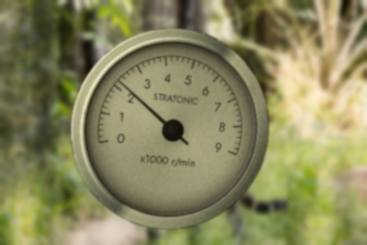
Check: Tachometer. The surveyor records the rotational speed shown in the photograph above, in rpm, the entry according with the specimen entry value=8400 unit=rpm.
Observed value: value=2200 unit=rpm
